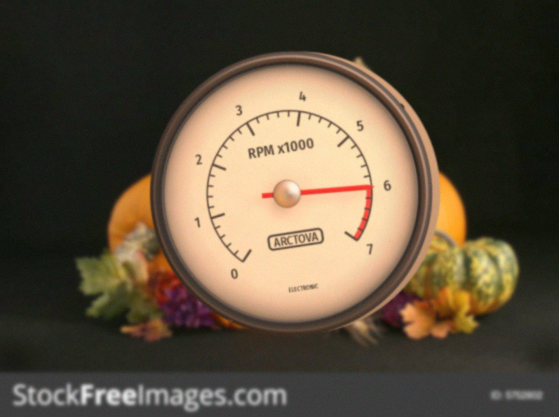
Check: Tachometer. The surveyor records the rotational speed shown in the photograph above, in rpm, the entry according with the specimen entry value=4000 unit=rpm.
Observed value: value=6000 unit=rpm
